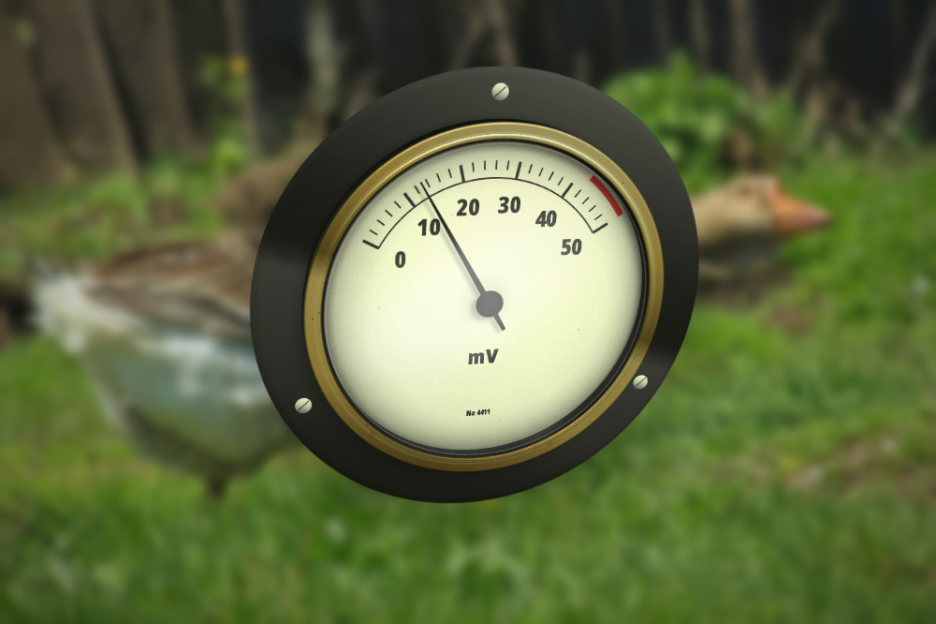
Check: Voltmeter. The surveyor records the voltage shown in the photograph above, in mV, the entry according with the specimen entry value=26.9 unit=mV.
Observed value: value=13 unit=mV
